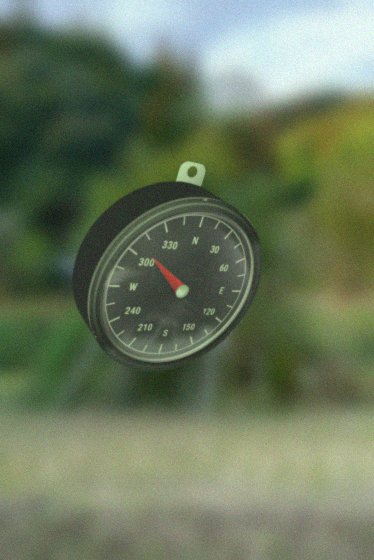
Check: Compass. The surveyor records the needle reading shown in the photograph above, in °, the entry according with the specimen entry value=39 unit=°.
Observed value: value=307.5 unit=°
